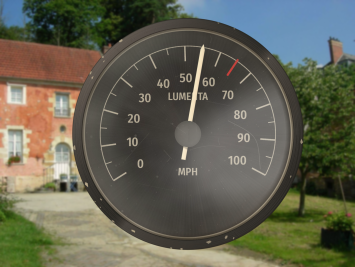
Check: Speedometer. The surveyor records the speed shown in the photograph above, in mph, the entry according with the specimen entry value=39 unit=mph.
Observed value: value=55 unit=mph
